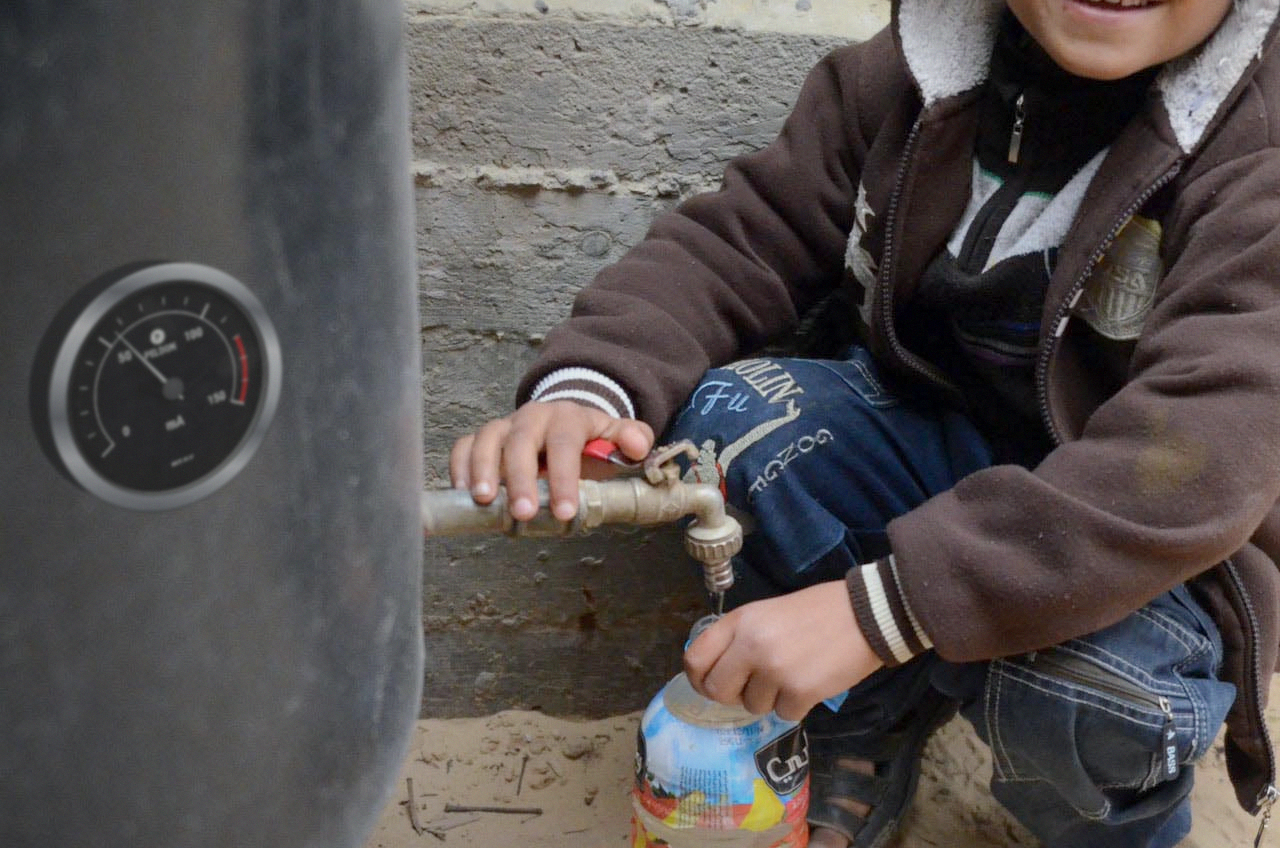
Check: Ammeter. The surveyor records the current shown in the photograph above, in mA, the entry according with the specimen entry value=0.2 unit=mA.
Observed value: value=55 unit=mA
